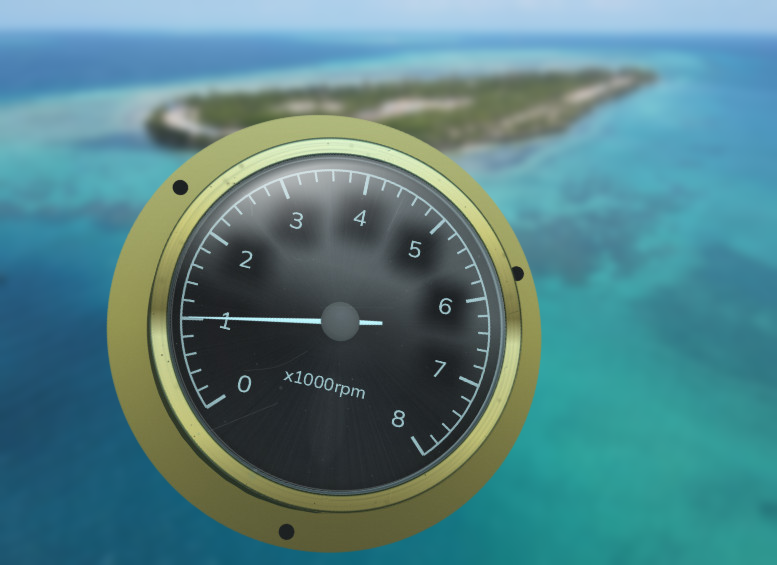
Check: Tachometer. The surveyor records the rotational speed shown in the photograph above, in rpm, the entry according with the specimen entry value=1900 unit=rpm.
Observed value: value=1000 unit=rpm
